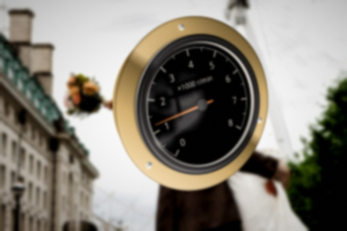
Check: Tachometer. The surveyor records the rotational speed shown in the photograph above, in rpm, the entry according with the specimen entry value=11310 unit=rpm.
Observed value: value=1250 unit=rpm
